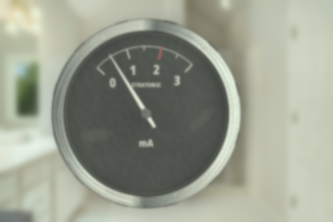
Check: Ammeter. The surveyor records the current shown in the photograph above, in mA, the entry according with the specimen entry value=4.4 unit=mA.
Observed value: value=0.5 unit=mA
